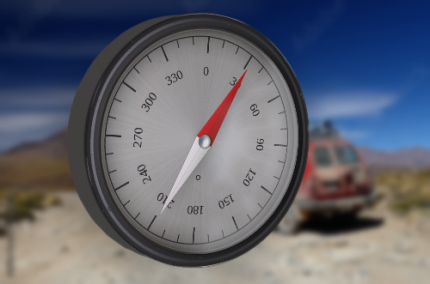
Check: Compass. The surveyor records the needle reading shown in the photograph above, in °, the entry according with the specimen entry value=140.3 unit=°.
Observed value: value=30 unit=°
